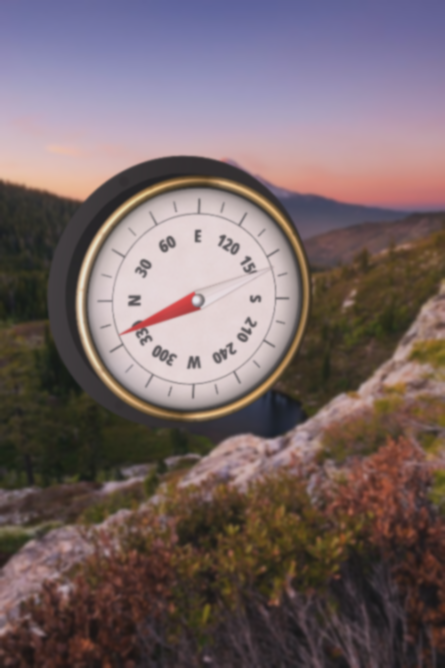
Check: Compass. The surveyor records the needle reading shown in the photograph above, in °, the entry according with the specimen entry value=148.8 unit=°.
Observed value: value=337.5 unit=°
